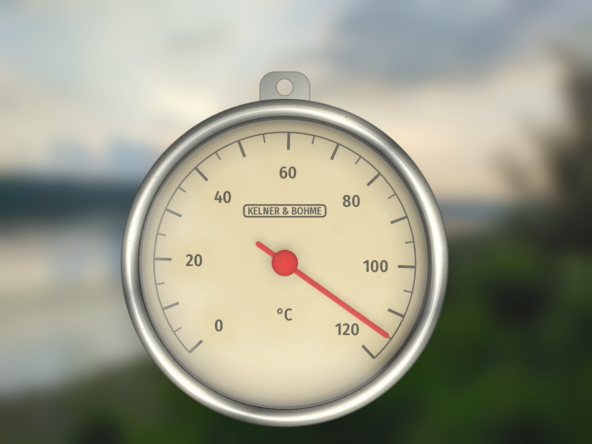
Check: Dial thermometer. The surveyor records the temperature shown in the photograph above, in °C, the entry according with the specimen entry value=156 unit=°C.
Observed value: value=115 unit=°C
